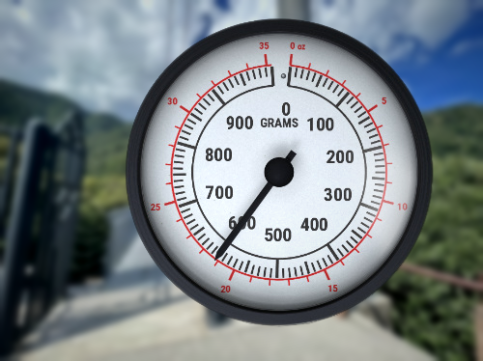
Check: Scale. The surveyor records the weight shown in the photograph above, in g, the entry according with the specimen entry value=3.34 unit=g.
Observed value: value=600 unit=g
